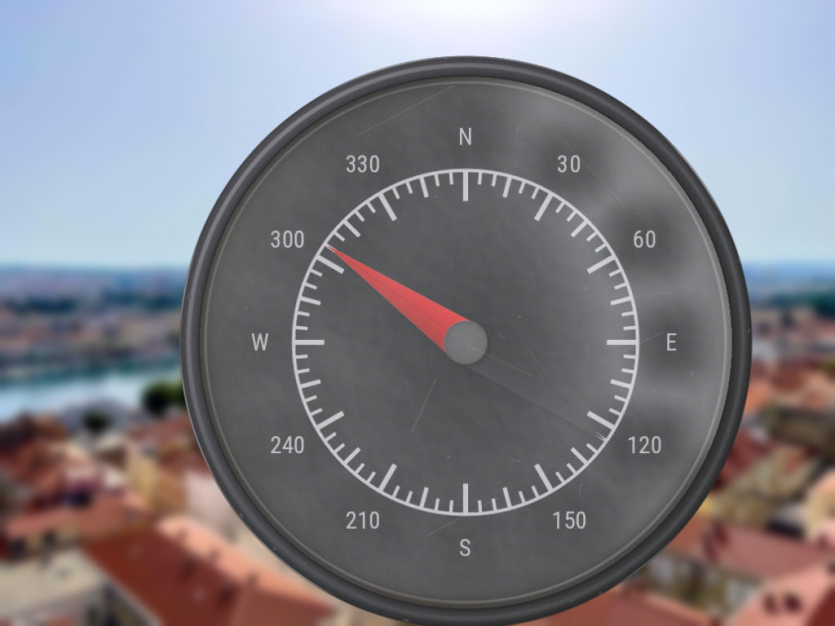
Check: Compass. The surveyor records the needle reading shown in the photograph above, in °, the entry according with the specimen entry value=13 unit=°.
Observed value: value=305 unit=°
